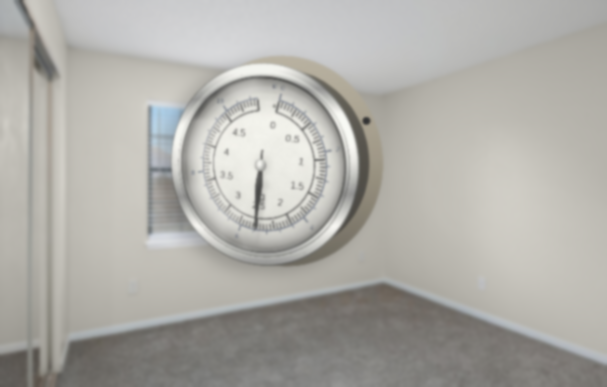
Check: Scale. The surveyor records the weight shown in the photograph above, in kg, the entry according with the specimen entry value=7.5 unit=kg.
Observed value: value=2.5 unit=kg
